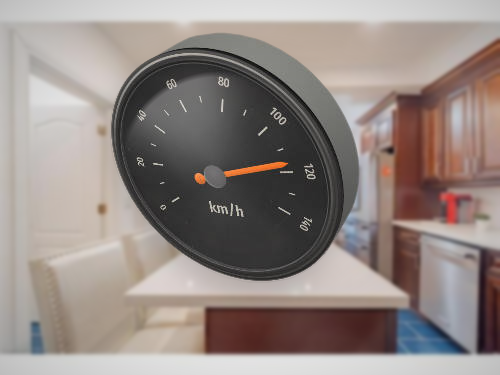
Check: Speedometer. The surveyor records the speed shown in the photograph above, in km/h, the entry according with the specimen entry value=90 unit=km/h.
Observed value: value=115 unit=km/h
